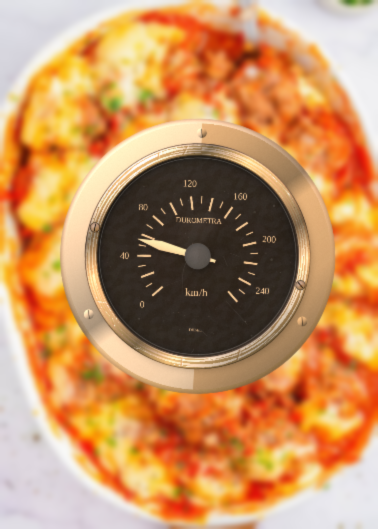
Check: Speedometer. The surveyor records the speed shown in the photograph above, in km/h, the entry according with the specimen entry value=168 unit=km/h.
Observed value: value=55 unit=km/h
